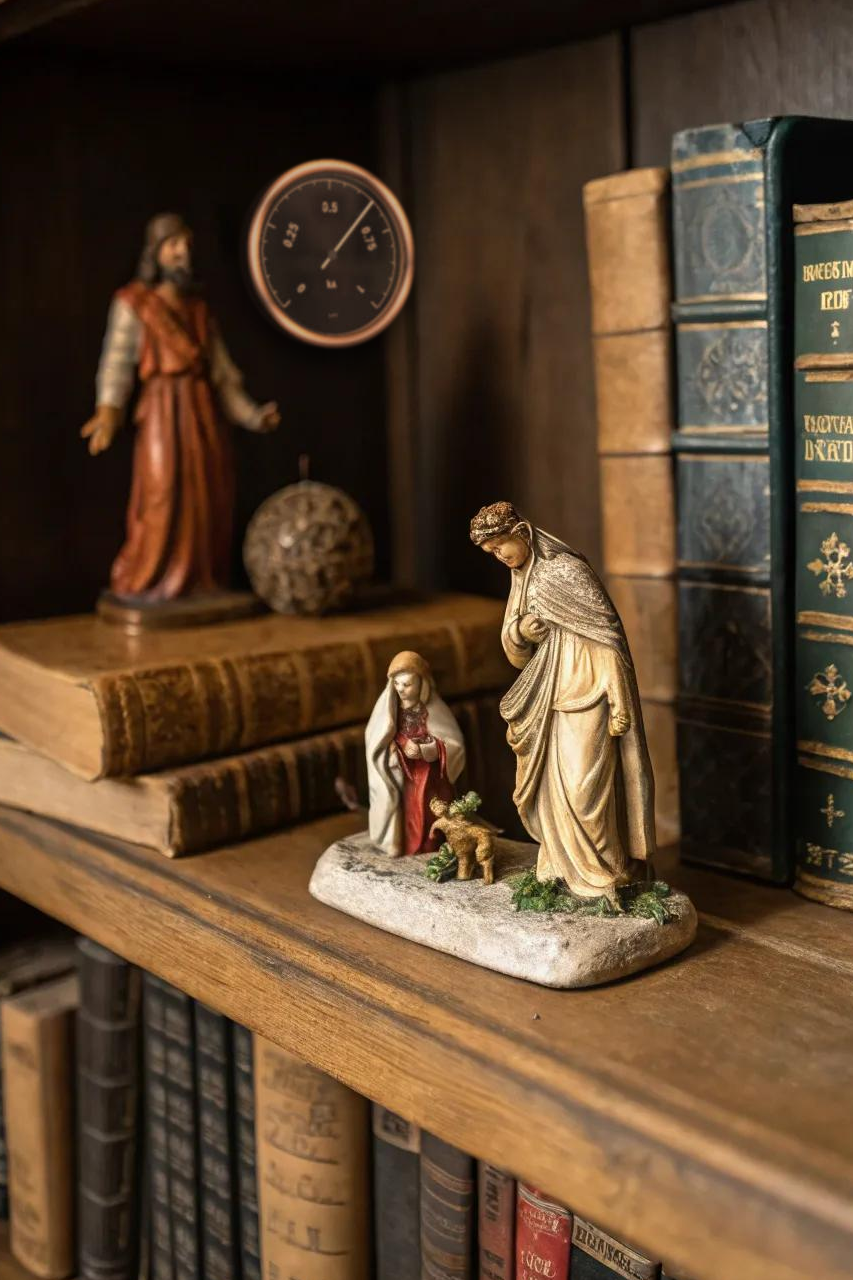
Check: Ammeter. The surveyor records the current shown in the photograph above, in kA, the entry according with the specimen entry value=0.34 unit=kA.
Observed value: value=0.65 unit=kA
